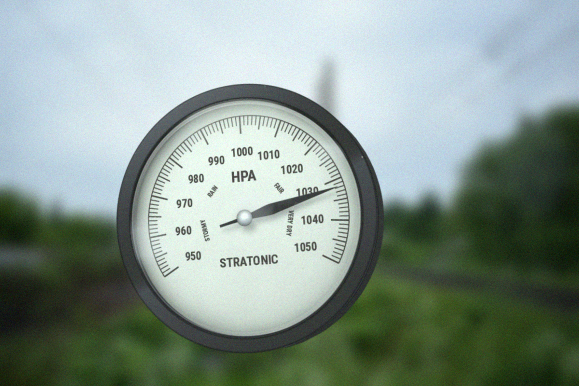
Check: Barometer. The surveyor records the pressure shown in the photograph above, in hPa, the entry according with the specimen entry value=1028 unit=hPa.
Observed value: value=1032 unit=hPa
